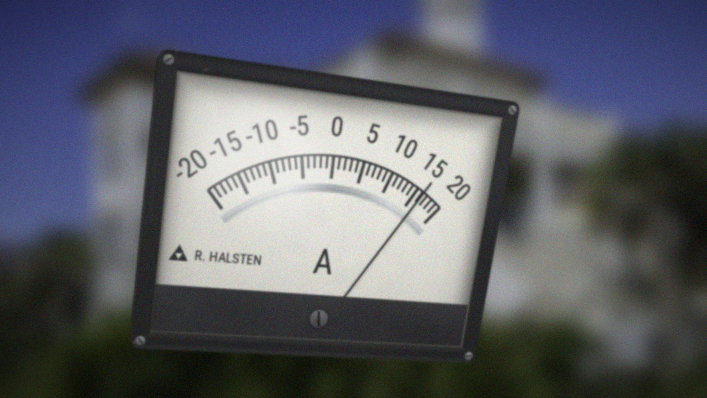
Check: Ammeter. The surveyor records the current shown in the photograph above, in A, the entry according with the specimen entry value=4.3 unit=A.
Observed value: value=16 unit=A
